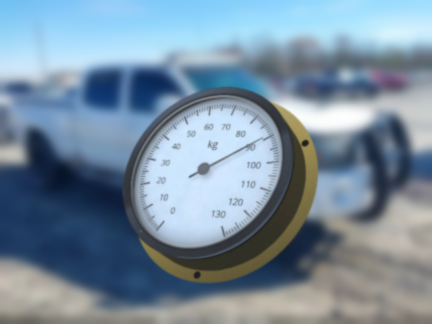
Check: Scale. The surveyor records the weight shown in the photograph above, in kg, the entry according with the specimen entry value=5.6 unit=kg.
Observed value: value=90 unit=kg
